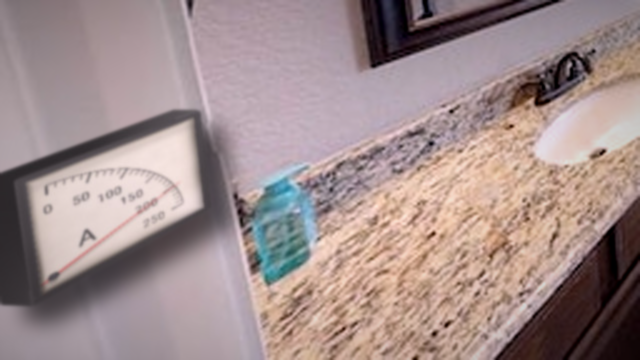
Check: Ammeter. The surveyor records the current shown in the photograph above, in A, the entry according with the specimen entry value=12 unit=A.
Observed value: value=200 unit=A
